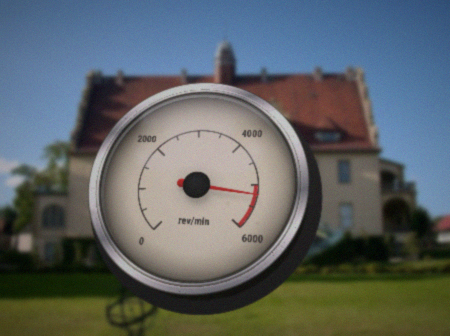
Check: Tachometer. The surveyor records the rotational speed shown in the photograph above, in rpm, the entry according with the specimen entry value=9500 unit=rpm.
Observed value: value=5250 unit=rpm
